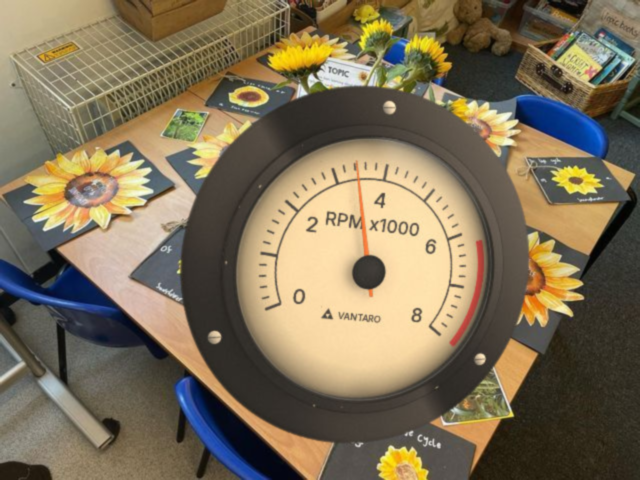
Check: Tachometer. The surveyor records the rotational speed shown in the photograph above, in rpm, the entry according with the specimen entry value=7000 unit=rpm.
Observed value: value=3400 unit=rpm
